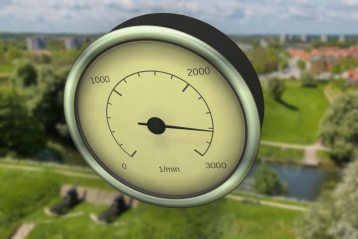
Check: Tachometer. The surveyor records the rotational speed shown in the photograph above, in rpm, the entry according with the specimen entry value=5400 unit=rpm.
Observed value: value=2600 unit=rpm
